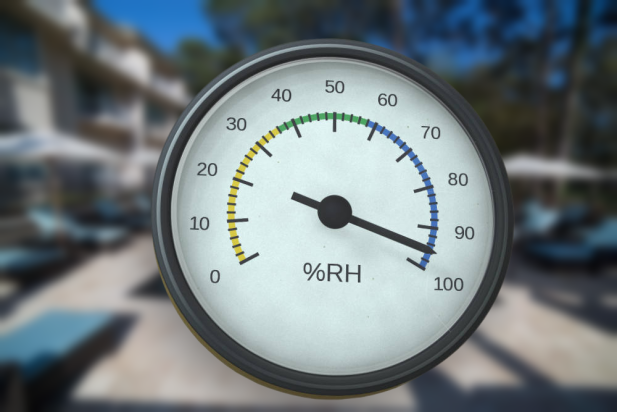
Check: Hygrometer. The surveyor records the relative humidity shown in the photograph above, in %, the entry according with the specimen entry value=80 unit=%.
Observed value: value=96 unit=%
